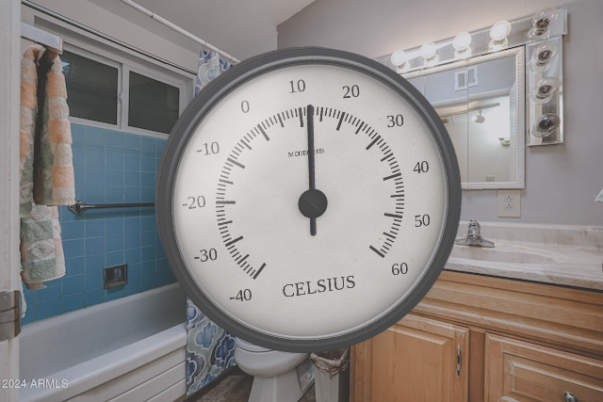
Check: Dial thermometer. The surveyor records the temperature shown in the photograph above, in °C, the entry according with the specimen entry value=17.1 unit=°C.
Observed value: value=12 unit=°C
